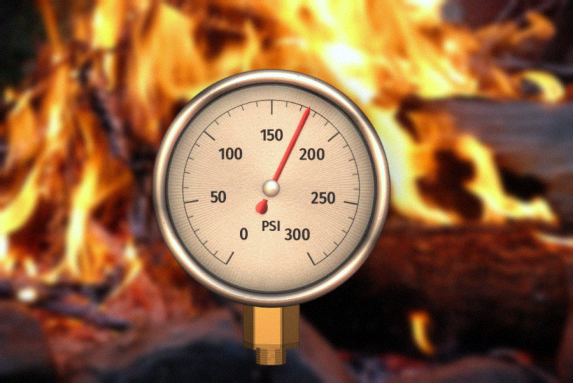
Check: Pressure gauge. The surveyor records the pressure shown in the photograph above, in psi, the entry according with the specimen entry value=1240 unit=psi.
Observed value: value=175 unit=psi
